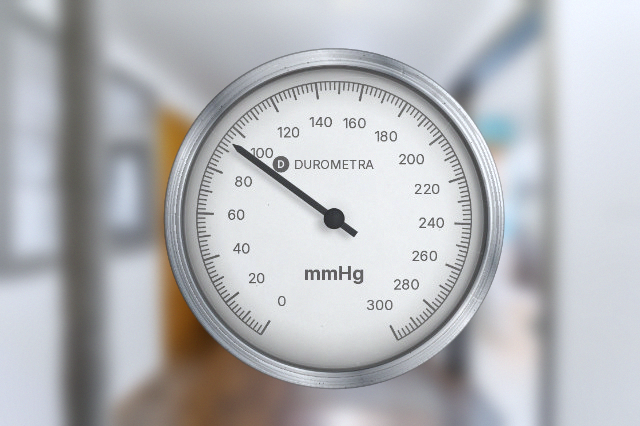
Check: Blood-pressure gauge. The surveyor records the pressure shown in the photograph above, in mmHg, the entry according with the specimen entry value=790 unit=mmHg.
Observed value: value=94 unit=mmHg
